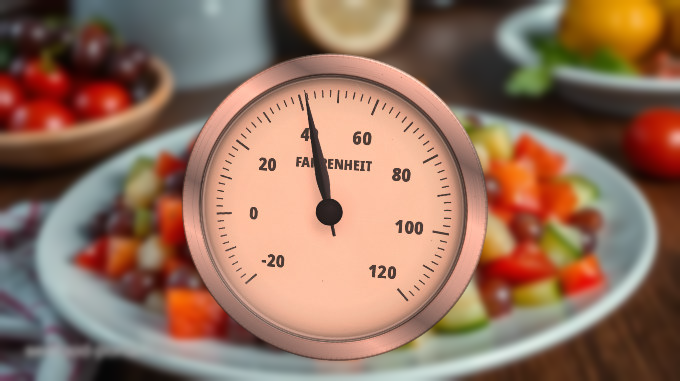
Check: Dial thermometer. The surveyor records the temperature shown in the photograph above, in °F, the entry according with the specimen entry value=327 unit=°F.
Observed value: value=42 unit=°F
